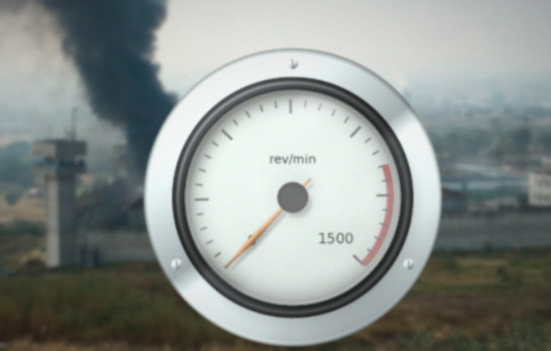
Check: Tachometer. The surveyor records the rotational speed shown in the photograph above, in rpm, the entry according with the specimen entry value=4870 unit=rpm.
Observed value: value=0 unit=rpm
